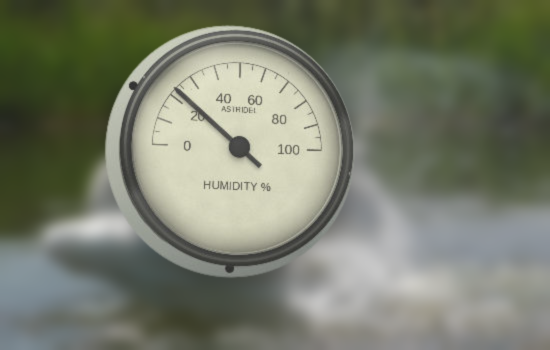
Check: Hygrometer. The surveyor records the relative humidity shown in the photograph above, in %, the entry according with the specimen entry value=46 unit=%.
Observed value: value=22.5 unit=%
